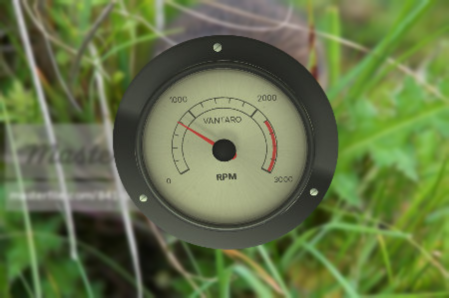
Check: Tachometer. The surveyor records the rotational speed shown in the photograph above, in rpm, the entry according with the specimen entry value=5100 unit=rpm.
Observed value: value=800 unit=rpm
